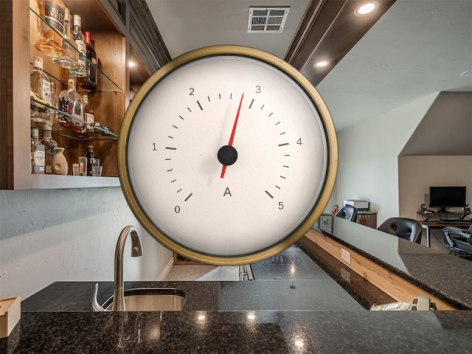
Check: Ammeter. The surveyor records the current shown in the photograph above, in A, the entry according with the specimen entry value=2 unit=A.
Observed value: value=2.8 unit=A
